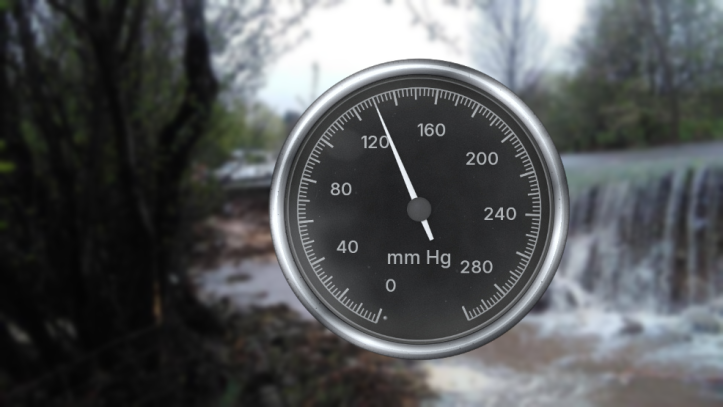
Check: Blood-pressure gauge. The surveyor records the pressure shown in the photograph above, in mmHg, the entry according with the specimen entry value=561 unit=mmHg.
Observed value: value=130 unit=mmHg
